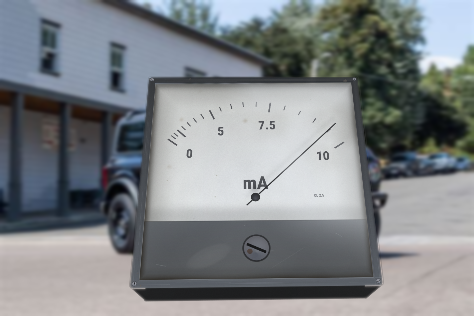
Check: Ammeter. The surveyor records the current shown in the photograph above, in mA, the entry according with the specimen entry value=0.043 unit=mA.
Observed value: value=9.5 unit=mA
